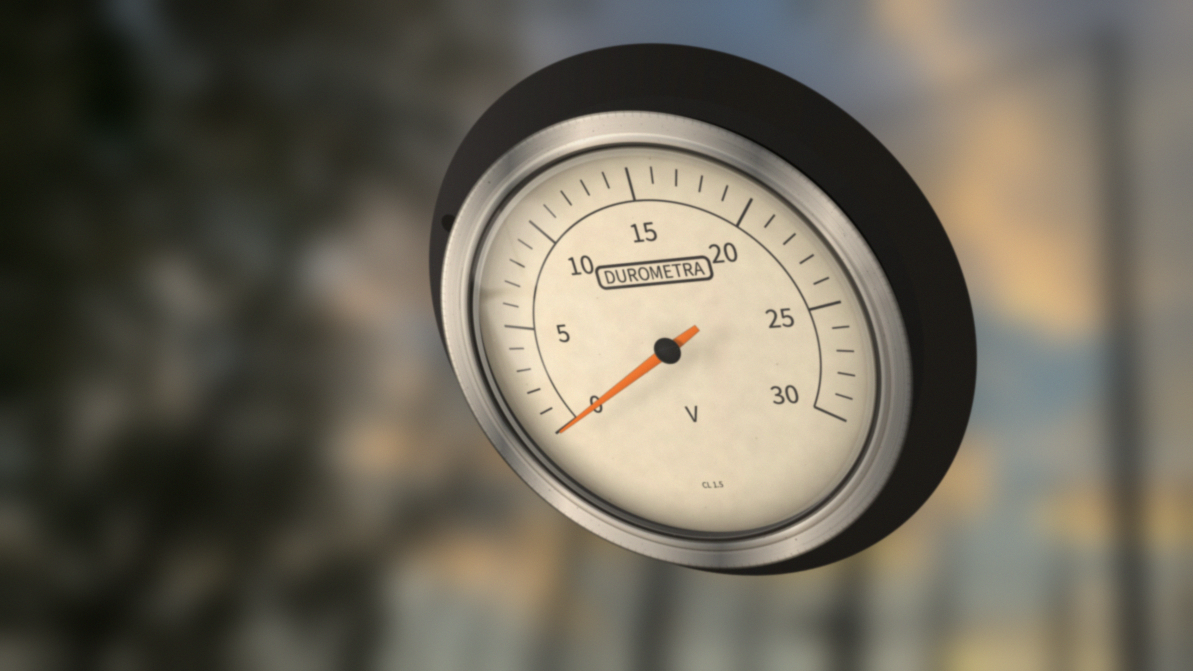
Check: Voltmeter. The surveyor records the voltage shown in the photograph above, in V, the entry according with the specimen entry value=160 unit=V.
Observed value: value=0 unit=V
